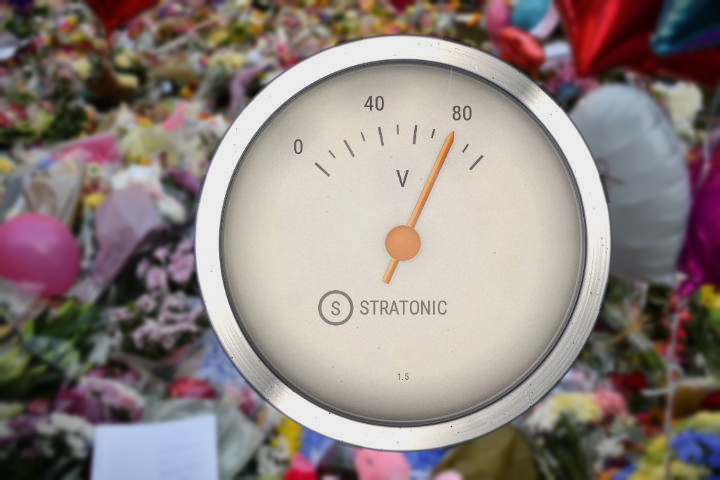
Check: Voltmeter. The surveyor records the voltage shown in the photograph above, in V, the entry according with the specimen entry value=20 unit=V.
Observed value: value=80 unit=V
